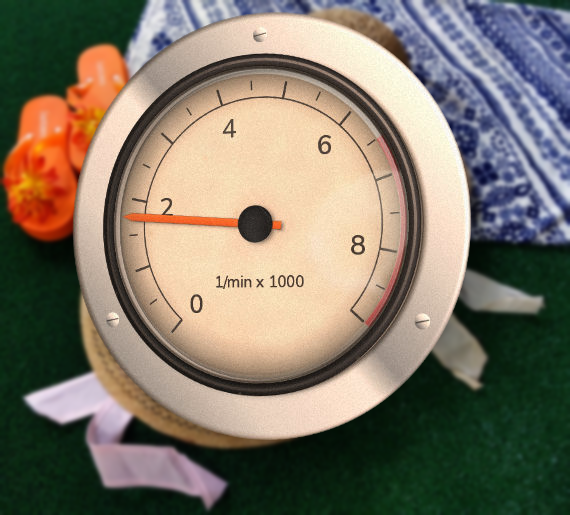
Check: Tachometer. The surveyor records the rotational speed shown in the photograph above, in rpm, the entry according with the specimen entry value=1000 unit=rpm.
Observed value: value=1750 unit=rpm
